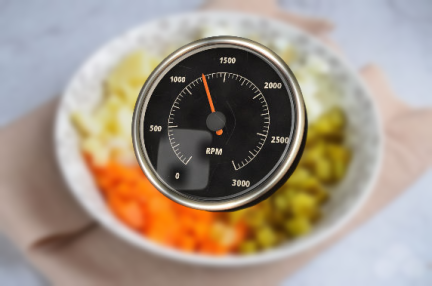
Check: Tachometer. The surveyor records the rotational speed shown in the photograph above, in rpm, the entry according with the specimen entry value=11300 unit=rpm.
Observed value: value=1250 unit=rpm
